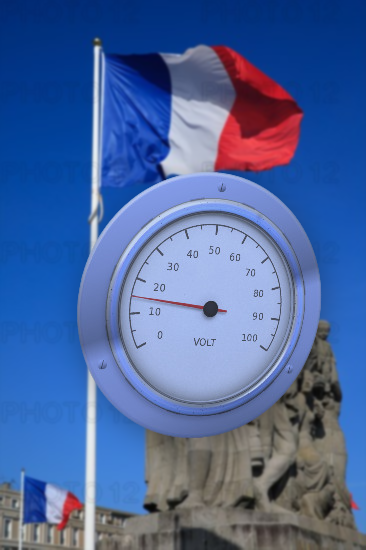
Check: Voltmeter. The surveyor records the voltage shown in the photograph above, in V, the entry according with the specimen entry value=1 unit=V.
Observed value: value=15 unit=V
